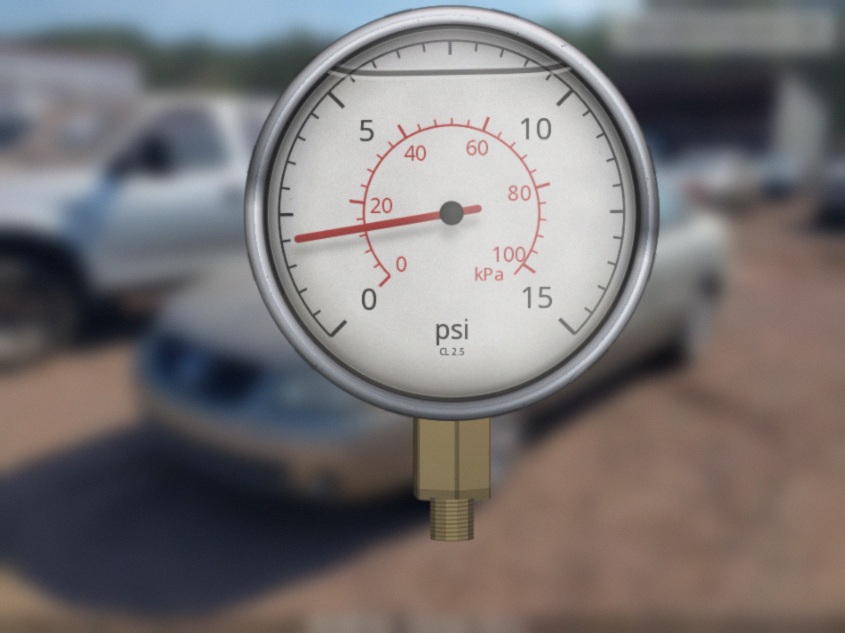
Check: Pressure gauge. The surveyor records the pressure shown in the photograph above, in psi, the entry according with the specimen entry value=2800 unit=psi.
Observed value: value=2 unit=psi
